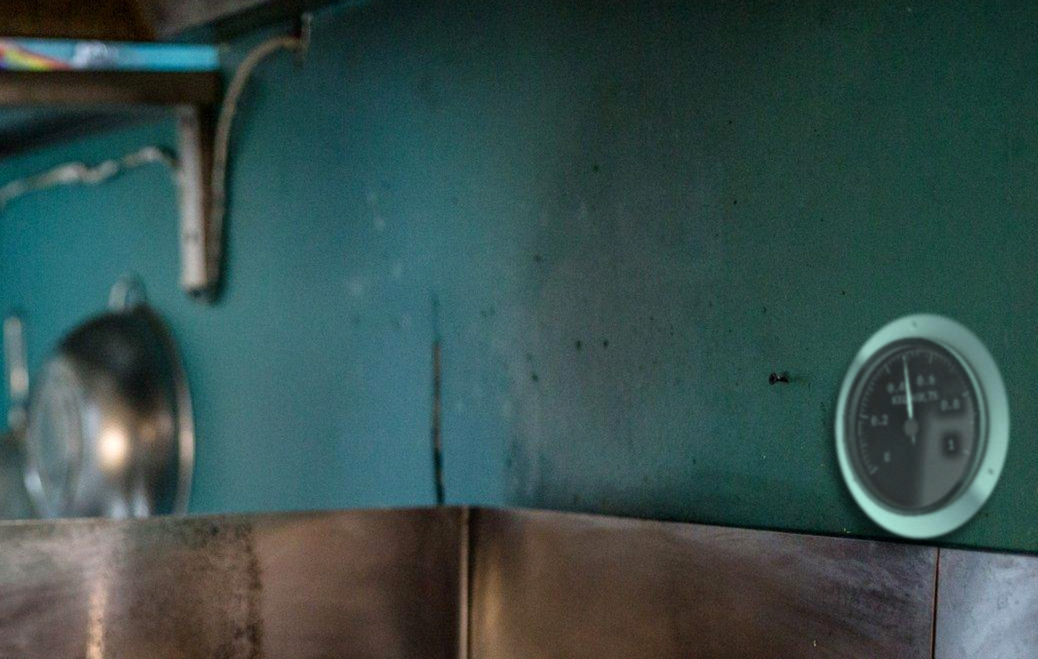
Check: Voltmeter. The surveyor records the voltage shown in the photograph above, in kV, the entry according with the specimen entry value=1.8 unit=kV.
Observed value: value=0.5 unit=kV
